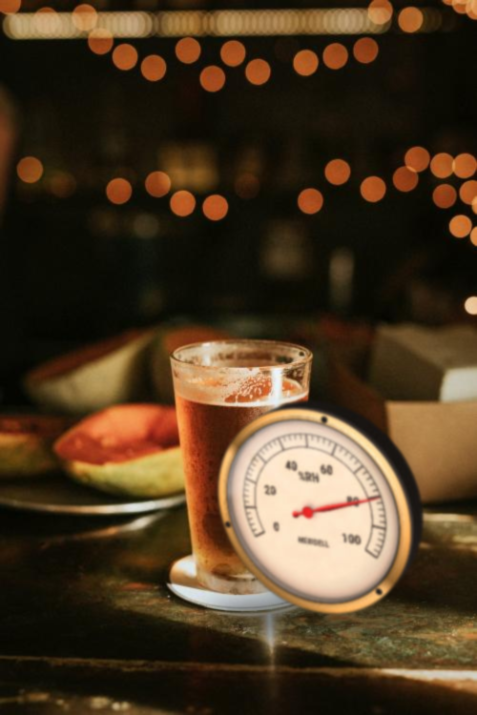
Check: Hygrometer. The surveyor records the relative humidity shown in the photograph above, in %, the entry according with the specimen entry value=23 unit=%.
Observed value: value=80 unit=%
